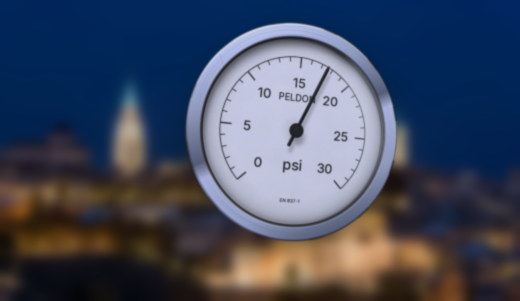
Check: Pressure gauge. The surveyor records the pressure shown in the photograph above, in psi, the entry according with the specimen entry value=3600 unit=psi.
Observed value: value=17.5 unit=psi
